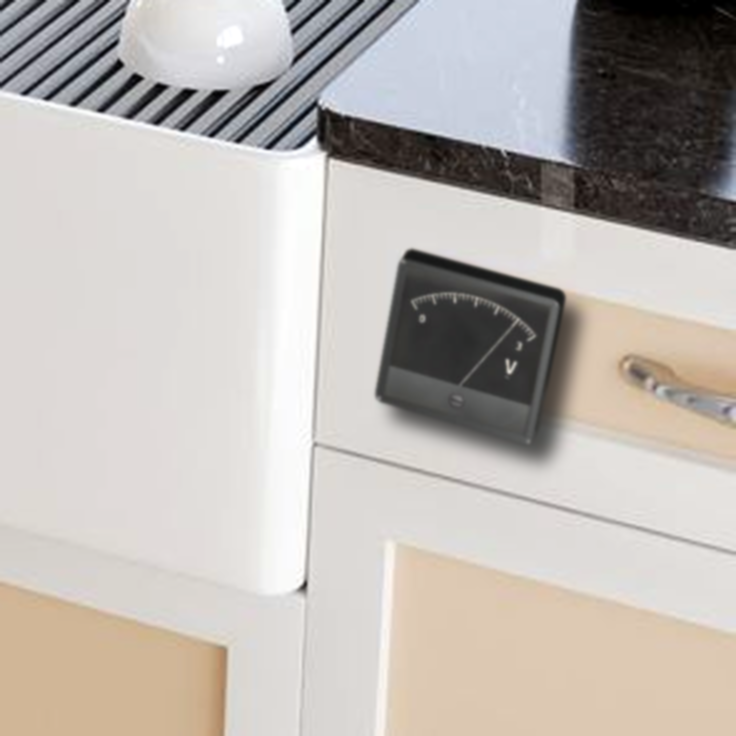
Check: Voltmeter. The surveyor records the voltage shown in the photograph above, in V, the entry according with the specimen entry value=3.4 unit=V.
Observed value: value=2.5 unit=V
